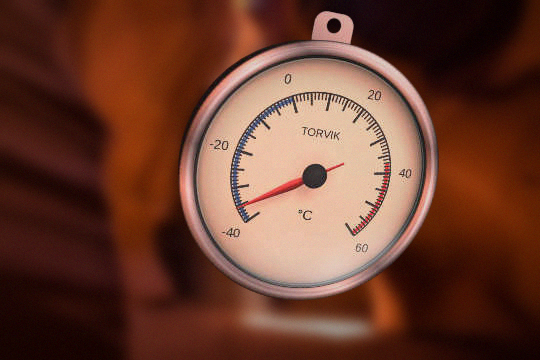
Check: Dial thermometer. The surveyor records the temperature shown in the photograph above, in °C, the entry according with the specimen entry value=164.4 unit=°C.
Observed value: value=-35 unit=°C
